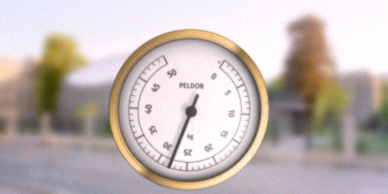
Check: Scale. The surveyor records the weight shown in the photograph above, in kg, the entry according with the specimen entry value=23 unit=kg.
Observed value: value=28 unit=kg
